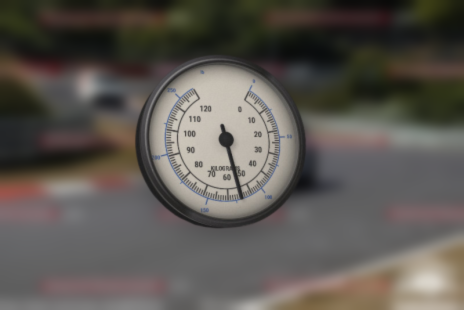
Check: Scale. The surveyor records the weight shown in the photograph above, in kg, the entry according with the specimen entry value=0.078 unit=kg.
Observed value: value=55 unit=kg
